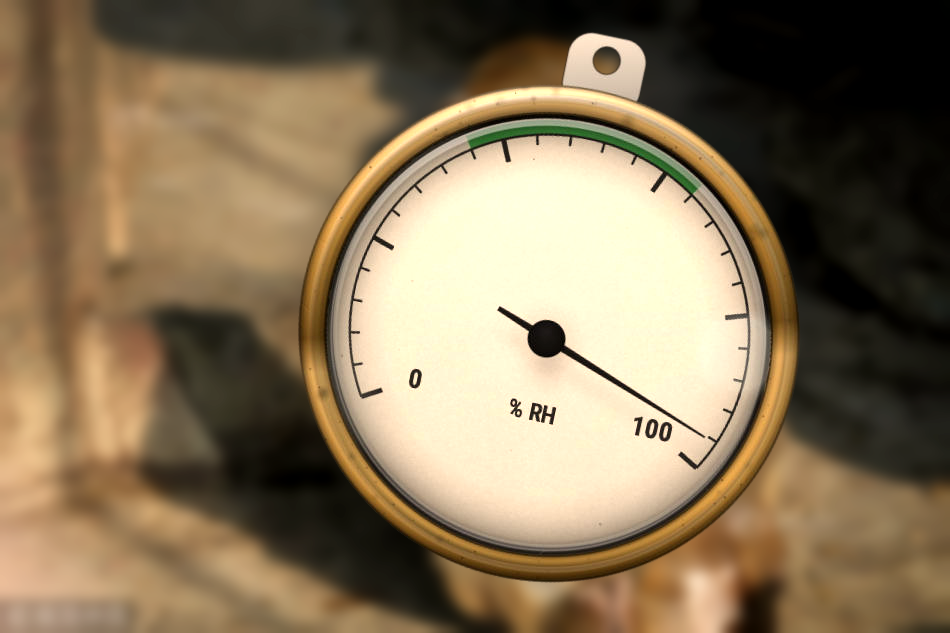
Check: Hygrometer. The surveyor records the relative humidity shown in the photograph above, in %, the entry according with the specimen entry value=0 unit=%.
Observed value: value=96 unit=%
